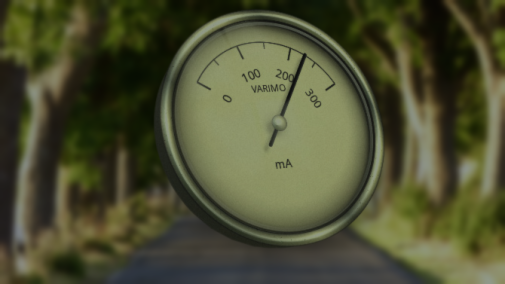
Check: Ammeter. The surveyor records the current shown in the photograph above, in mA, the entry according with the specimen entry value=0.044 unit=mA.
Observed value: value=225 unit=mA
